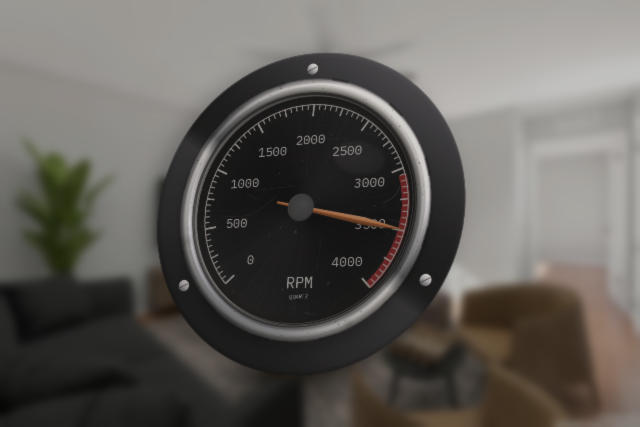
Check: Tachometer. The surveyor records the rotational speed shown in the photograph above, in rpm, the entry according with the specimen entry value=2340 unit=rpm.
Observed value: value=3500 unit=rpm
